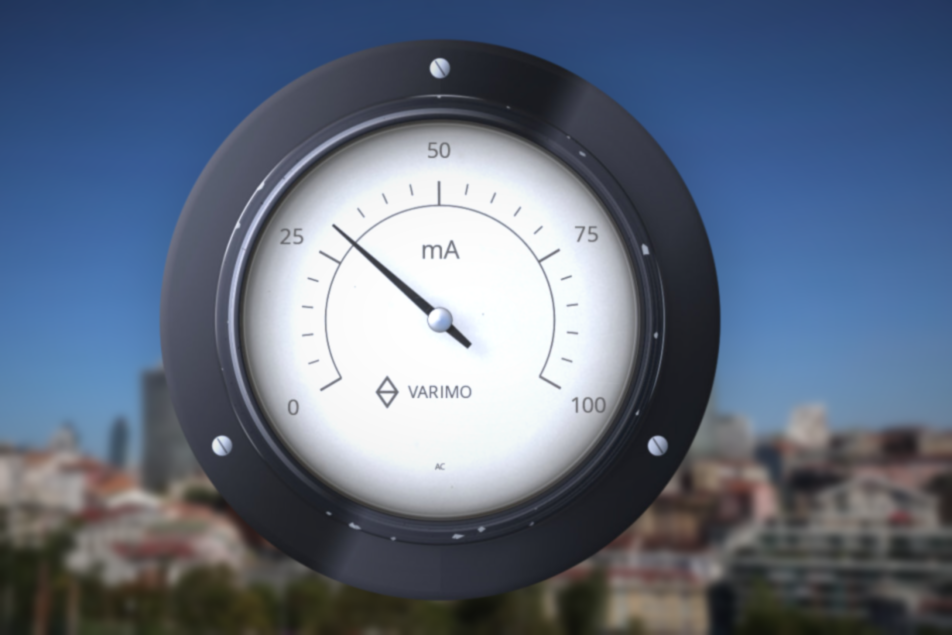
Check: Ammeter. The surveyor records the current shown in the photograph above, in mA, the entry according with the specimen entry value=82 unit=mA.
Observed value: value=30 unit=mA
